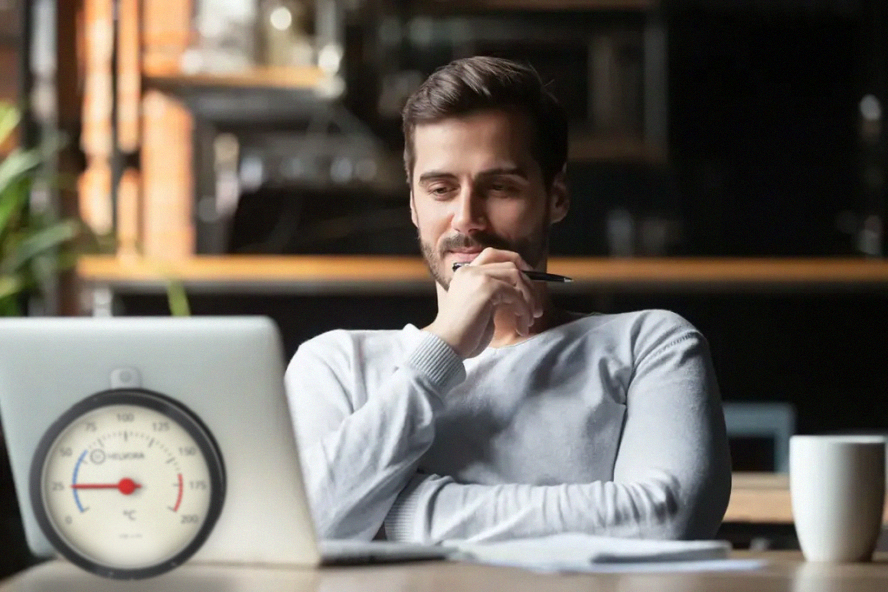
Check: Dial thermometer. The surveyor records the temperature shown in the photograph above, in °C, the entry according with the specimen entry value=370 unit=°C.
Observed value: value=25 unit=°C
